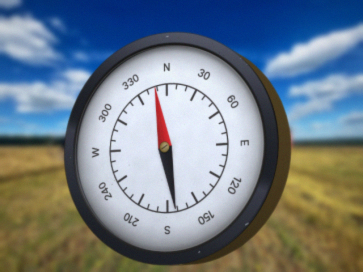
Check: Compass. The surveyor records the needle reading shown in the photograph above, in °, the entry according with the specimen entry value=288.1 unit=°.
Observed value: value=350 unit=°
